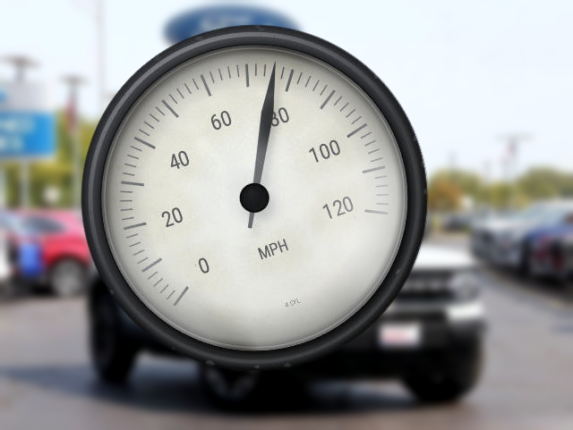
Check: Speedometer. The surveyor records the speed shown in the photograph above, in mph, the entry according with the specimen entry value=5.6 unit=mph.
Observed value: value=76 unit=mph
